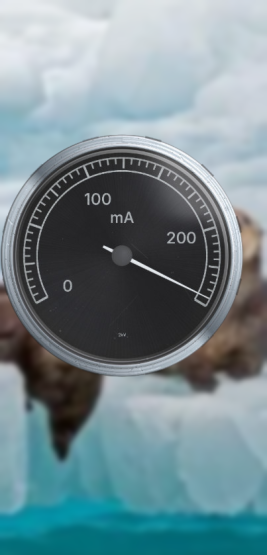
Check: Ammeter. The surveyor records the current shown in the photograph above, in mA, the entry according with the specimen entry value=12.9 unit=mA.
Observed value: value=245 unit=mA
